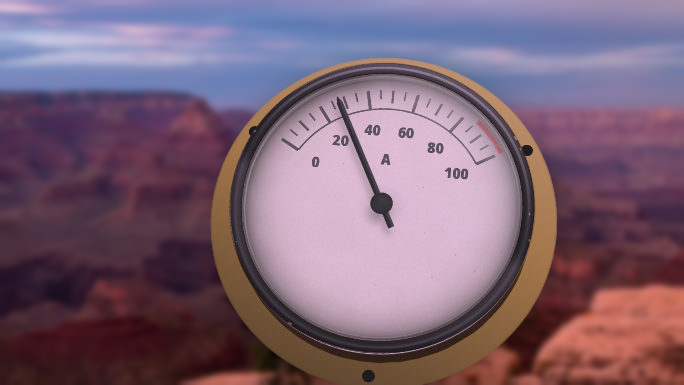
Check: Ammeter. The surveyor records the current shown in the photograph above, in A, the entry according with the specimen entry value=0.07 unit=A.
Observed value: value=27.5 unit=A
